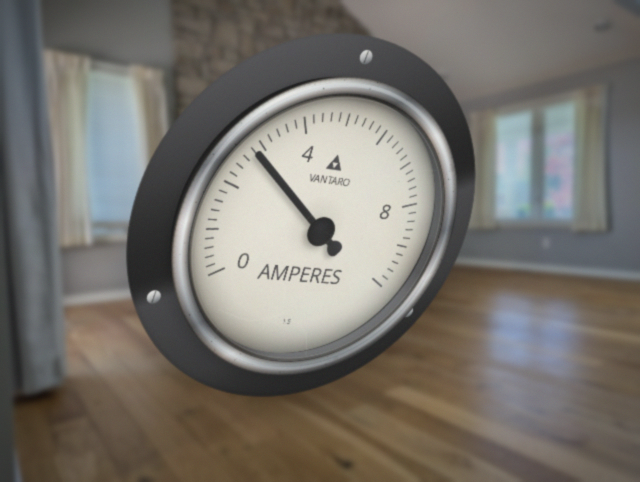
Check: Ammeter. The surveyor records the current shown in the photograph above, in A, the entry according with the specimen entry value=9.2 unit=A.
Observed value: value=2.8 unit=A
